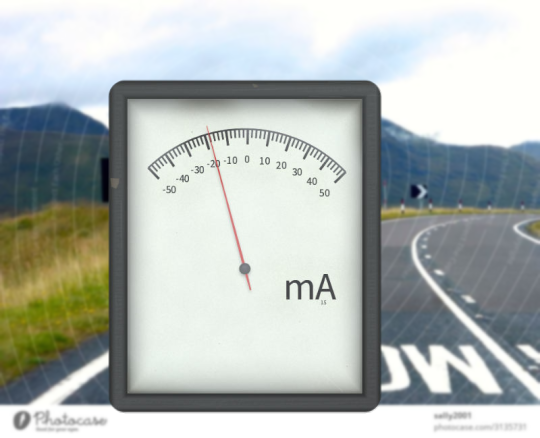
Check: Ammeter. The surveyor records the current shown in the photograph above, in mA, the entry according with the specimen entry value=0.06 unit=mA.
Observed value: value=-18 unit=mA
